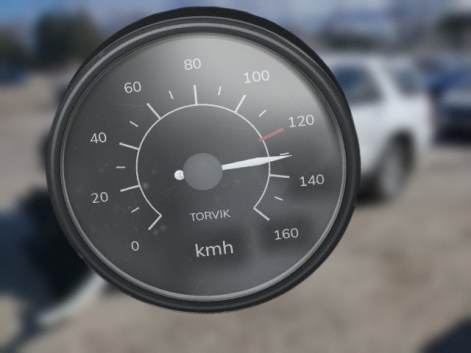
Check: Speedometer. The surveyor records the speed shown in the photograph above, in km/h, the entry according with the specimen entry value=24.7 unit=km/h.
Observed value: value=130 unit=km/h
